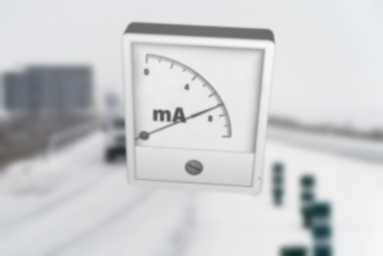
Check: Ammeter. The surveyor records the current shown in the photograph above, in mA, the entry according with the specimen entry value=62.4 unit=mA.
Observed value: value=7 unit=mA
